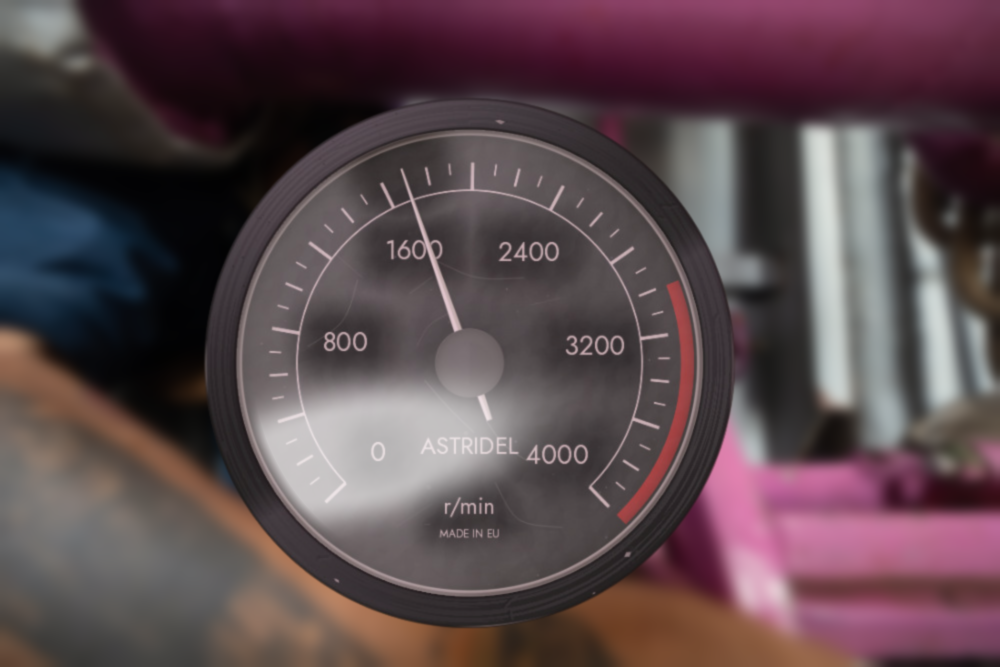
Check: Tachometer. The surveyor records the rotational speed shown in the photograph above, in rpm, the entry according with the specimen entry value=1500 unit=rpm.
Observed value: value=1700 unit=rpm
